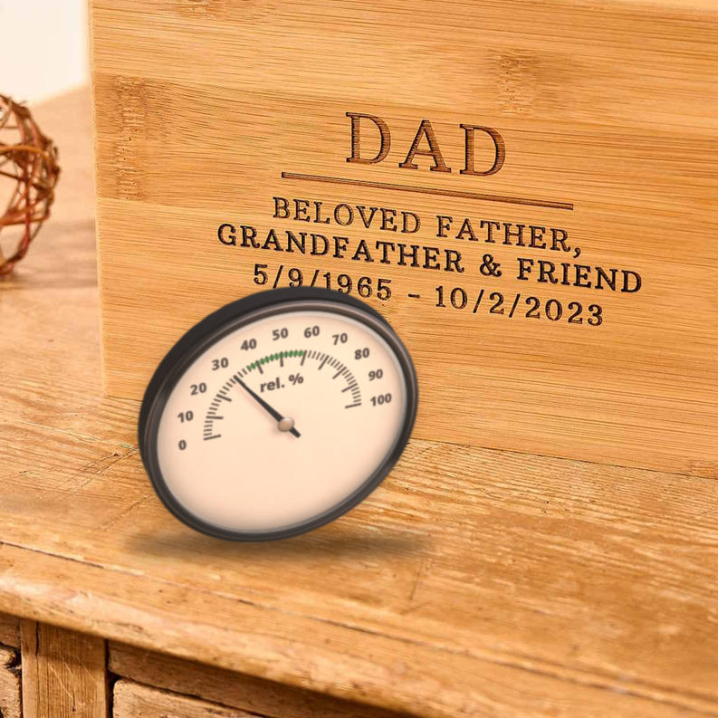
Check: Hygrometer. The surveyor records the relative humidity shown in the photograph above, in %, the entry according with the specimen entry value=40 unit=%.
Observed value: value=30 unit=%
